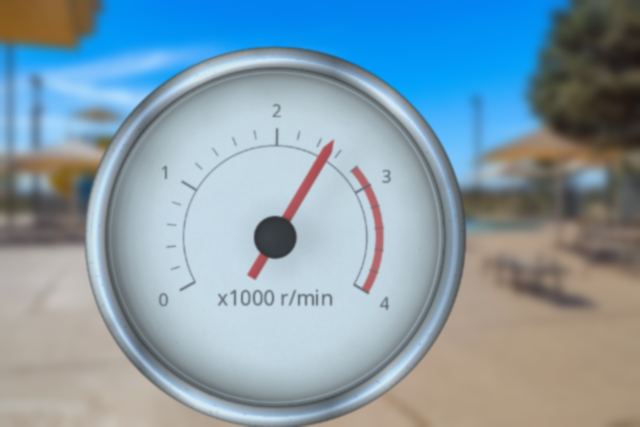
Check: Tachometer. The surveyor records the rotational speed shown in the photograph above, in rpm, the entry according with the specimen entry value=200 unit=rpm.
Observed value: value=2500 unit=rpm
